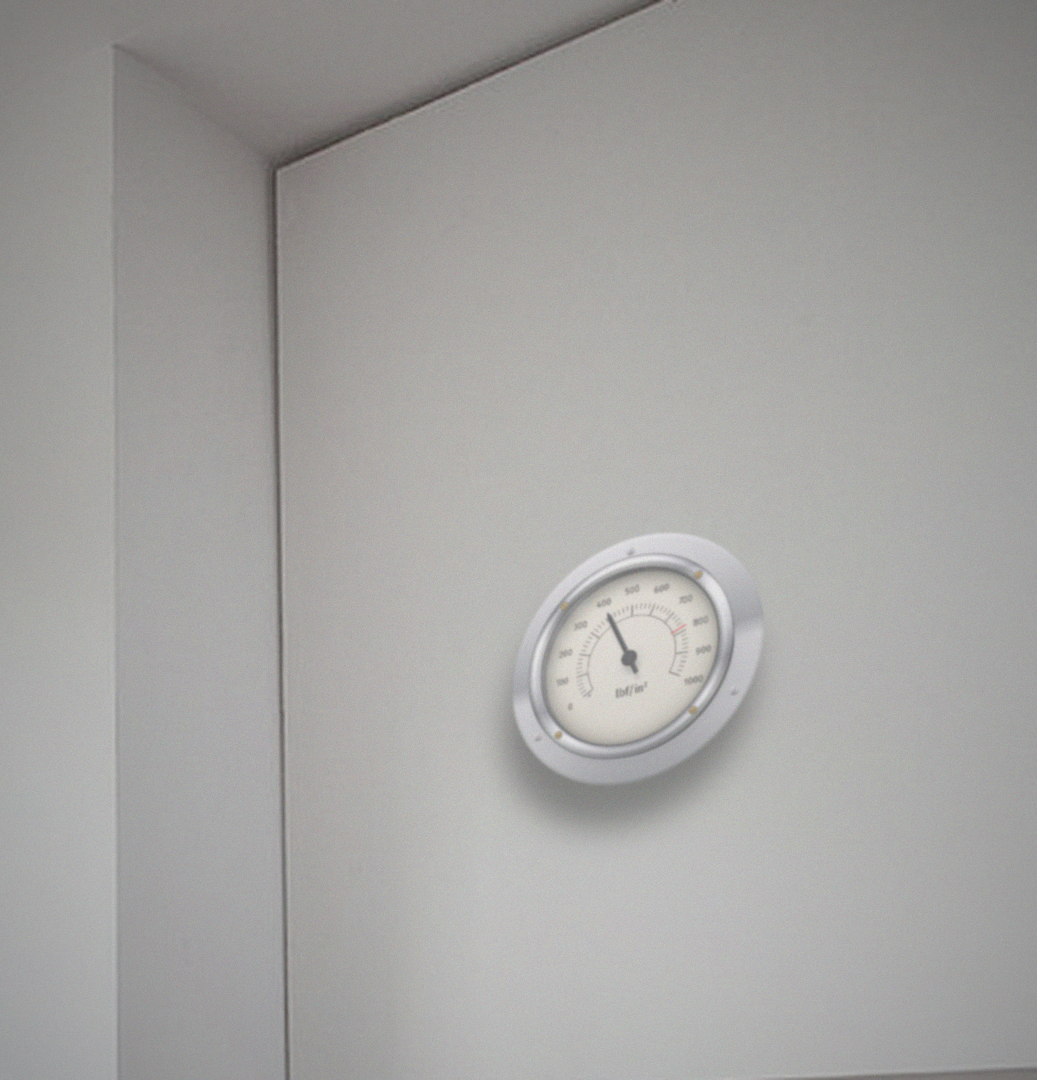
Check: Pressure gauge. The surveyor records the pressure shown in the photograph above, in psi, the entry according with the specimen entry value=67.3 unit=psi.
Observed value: value=400 unit=psi
